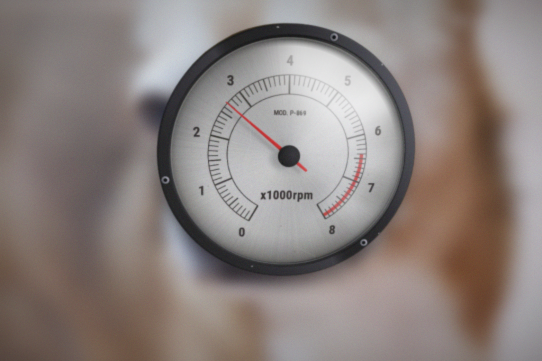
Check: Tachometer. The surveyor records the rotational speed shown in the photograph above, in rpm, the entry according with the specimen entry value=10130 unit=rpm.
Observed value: value=2700 unit=rpm
